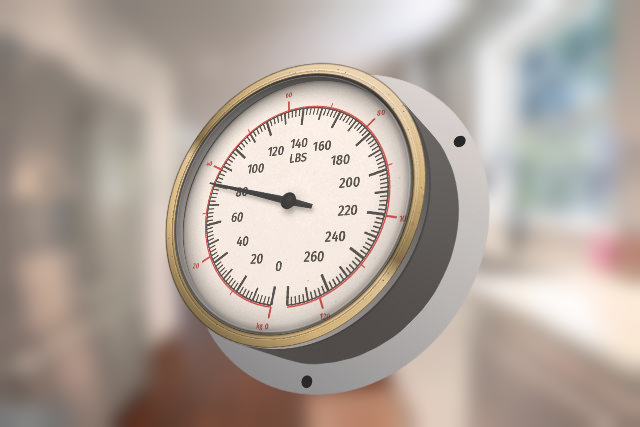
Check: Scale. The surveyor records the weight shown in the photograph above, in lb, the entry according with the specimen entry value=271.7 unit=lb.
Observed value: value=80 unit=lb
